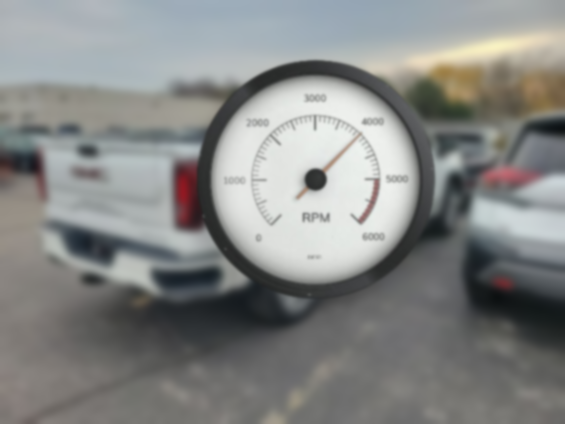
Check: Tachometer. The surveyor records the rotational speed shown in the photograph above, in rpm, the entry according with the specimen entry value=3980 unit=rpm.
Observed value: value=4000 unit=rpm
